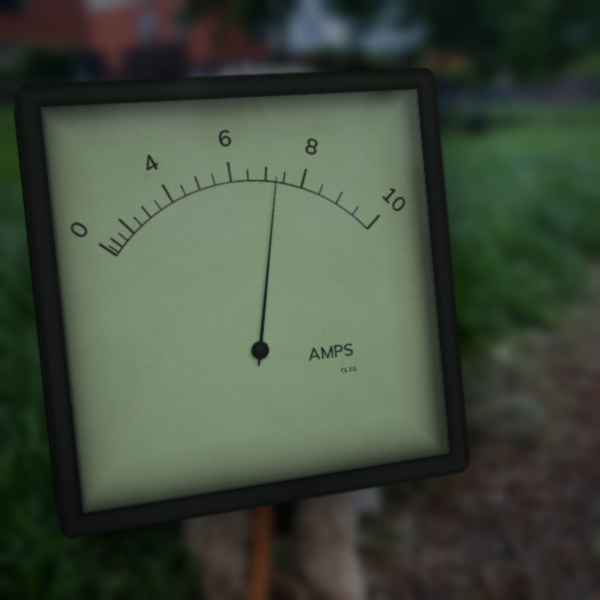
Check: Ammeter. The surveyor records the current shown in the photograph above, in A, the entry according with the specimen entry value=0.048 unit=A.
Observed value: value=7.25 unit=A
